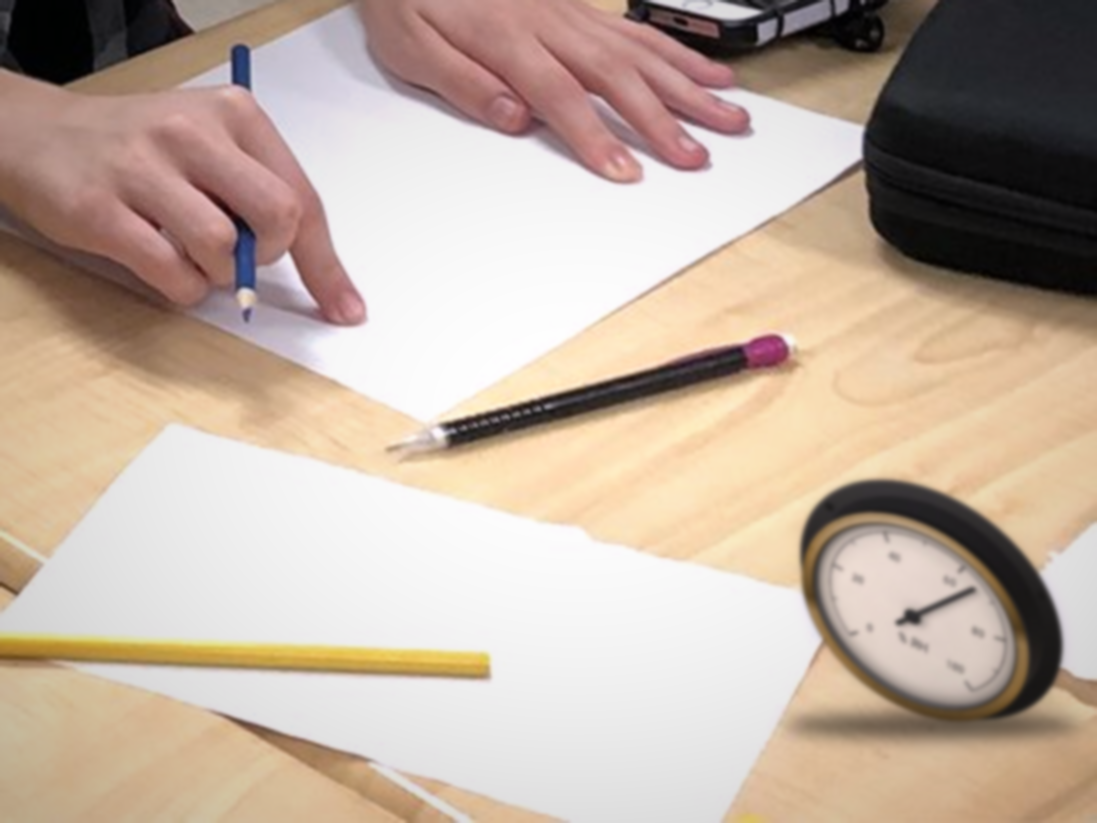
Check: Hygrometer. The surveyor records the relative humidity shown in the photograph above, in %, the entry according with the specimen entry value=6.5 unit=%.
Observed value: value=65 unit=%
